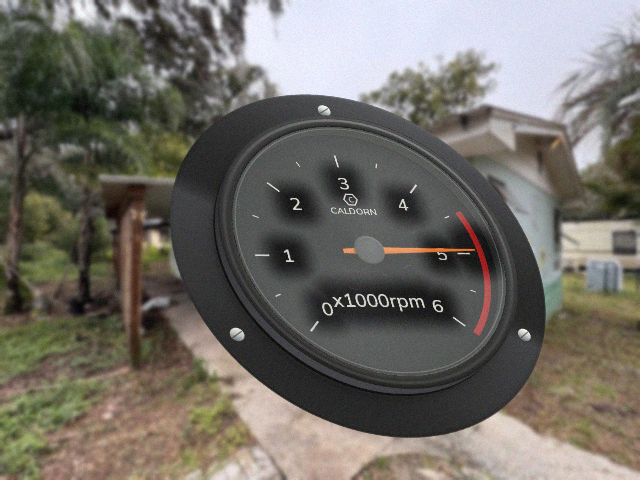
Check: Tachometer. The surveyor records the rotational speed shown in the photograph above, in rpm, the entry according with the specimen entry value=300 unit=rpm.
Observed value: value=5000 unit=rpm
